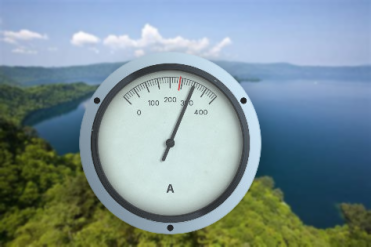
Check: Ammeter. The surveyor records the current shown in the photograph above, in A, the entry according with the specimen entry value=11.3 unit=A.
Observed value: value=300 unit=A
